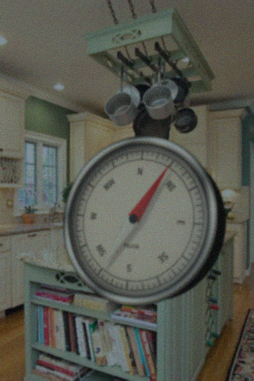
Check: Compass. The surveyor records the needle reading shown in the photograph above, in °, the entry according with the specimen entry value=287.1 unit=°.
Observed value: value=30 unit=°
